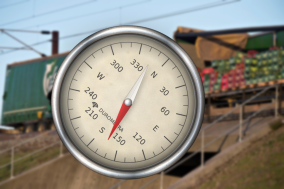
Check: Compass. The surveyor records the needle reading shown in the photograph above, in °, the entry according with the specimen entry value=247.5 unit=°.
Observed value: value=165 unit=°
